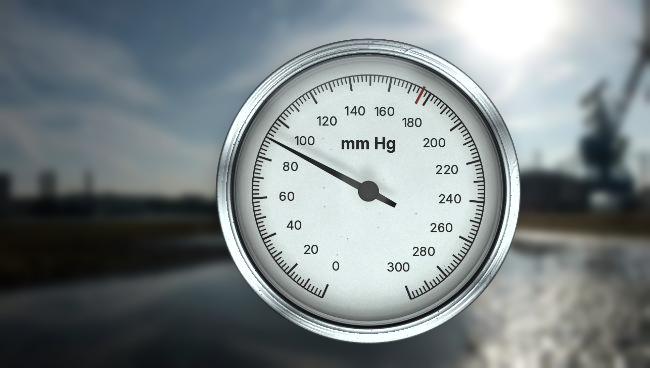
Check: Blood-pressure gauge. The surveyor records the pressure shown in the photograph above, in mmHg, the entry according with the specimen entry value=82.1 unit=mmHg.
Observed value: value=90 unit=mmHg
